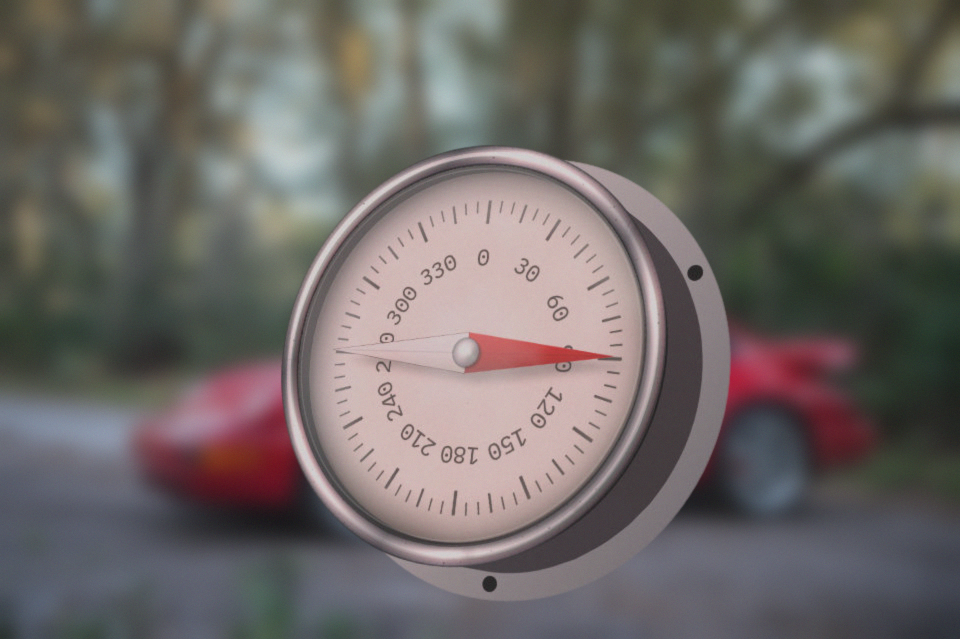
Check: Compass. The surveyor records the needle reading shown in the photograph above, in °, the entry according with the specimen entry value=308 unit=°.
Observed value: value=90 unit=°
